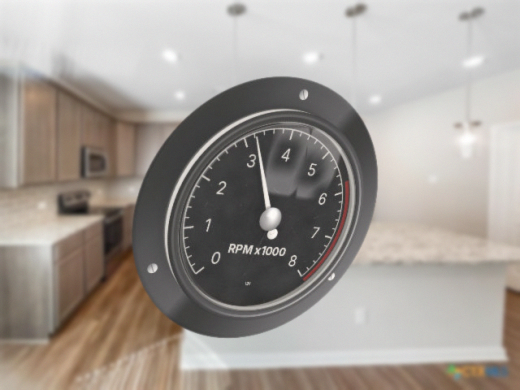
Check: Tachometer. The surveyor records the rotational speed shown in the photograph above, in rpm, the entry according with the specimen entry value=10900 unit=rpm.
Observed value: value=3200 unit=rpm
